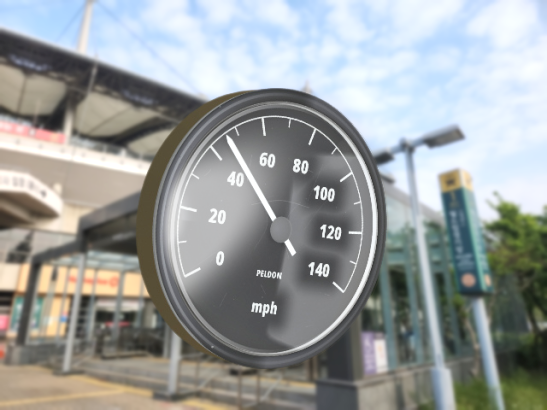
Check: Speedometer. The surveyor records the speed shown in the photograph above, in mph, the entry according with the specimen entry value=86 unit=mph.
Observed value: value=45 unit=mph
